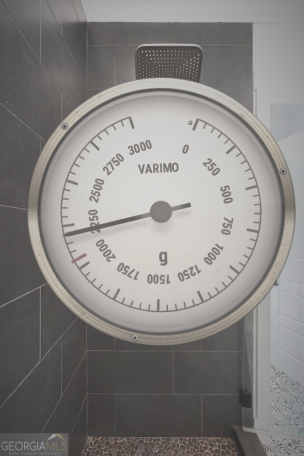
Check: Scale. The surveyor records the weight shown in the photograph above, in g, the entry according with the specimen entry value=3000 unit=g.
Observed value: value=2200 unit=g
